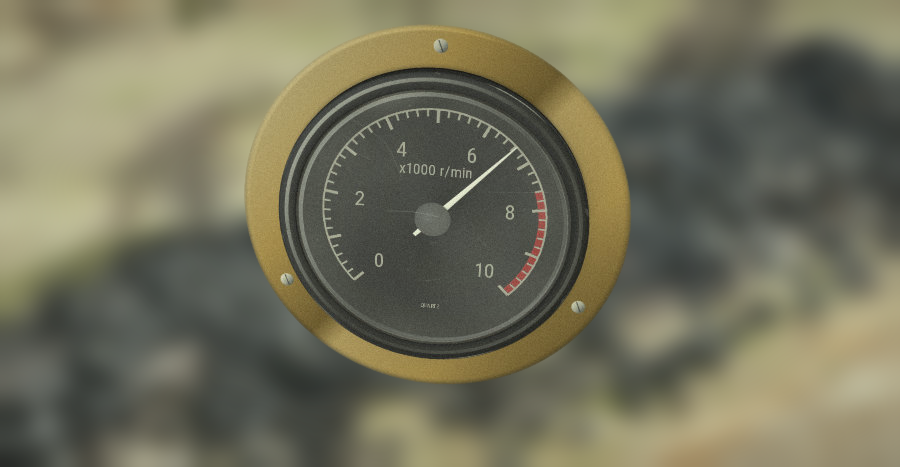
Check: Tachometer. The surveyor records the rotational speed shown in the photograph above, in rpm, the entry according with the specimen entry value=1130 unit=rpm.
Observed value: value=6600 unit=rpm
